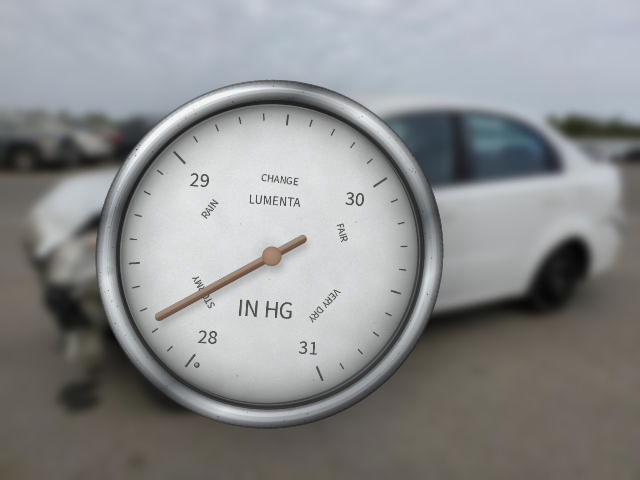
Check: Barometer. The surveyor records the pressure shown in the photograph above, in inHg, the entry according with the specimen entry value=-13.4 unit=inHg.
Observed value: value=28.25 unit=inHg
